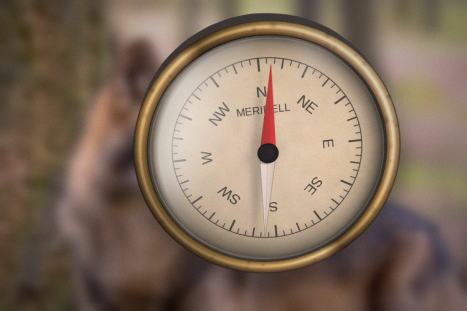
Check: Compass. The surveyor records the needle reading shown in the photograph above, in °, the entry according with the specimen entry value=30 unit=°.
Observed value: value=7.5 unit=°
